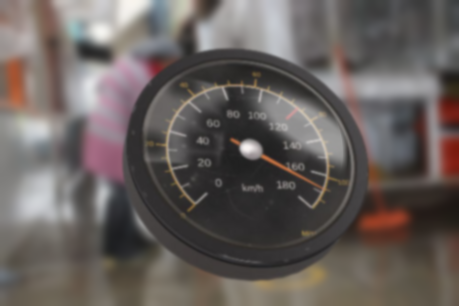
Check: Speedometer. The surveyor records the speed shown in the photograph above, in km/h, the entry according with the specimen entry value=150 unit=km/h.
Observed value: value=170 unit=km/h
